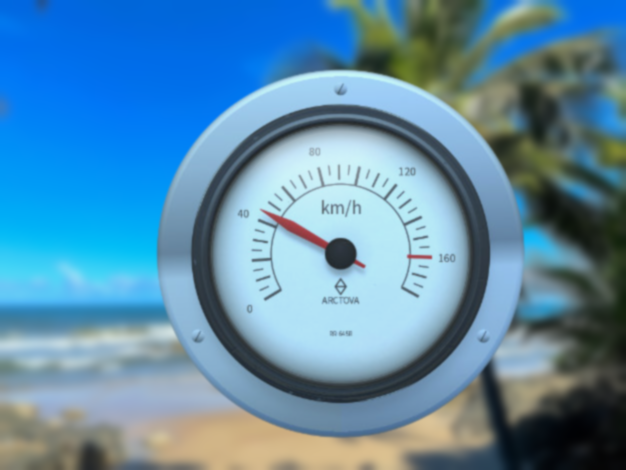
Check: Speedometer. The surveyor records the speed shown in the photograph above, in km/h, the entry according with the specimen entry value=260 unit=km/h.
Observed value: value=45 unit=km/h
